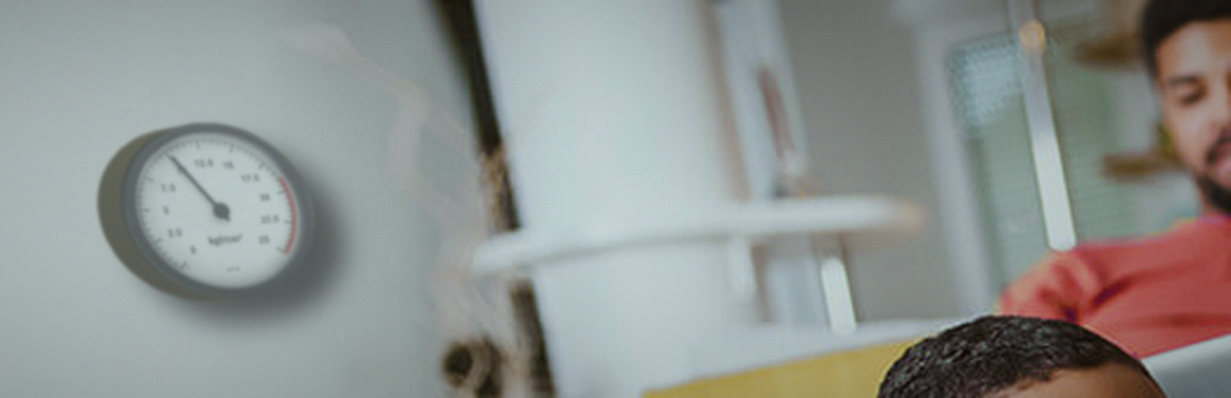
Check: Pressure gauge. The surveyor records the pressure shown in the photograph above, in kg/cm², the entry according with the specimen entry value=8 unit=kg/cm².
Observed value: value=10 unit=kg/cm²
